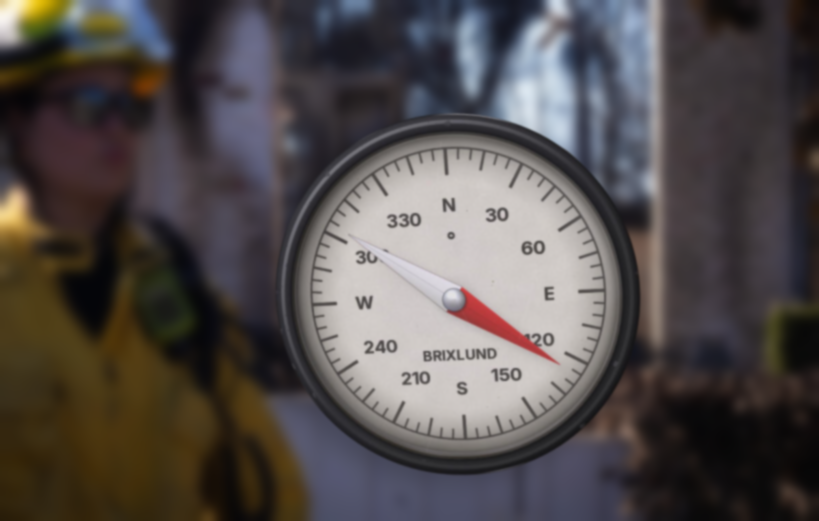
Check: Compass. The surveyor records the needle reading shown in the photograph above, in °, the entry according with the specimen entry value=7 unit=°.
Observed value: value=125 unit=°
